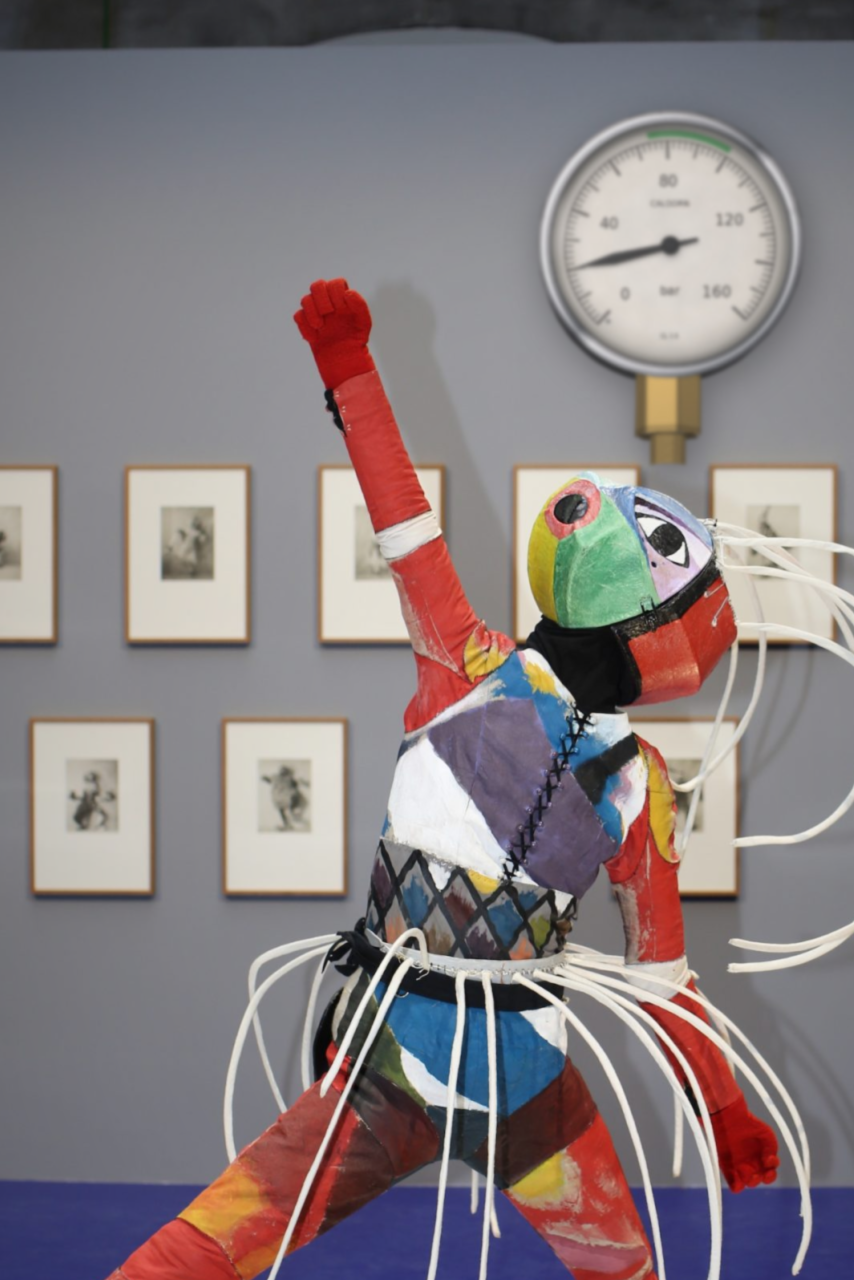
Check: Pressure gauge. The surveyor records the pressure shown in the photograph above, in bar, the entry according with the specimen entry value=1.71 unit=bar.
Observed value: value=20 unit=bar
